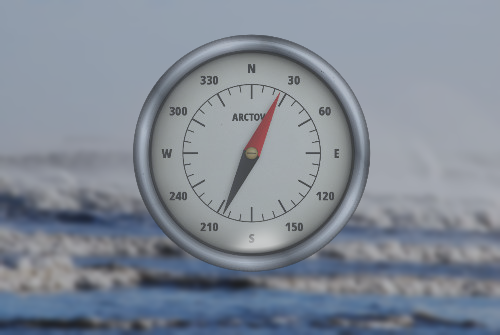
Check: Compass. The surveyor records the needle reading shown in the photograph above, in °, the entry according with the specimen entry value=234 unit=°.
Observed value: value=25 unit=°
